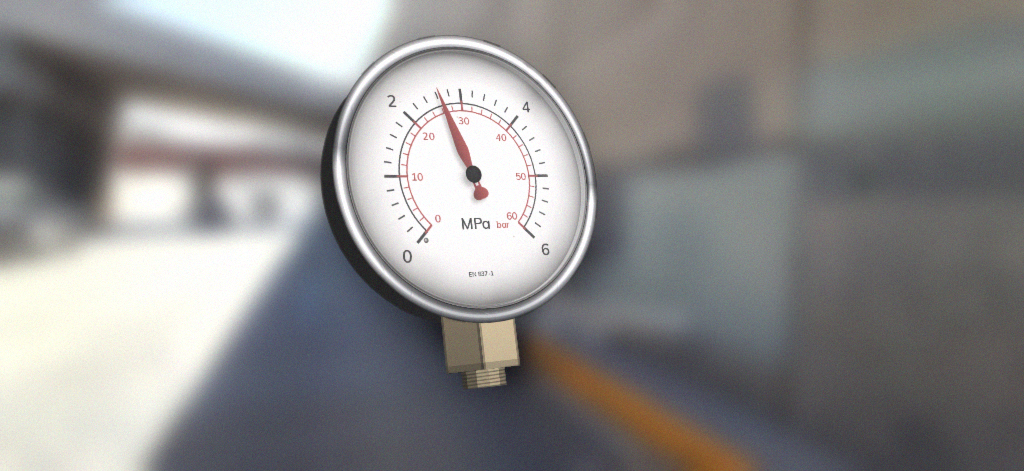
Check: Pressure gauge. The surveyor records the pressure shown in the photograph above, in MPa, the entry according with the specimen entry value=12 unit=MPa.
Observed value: value=2.6 unit=MPa
